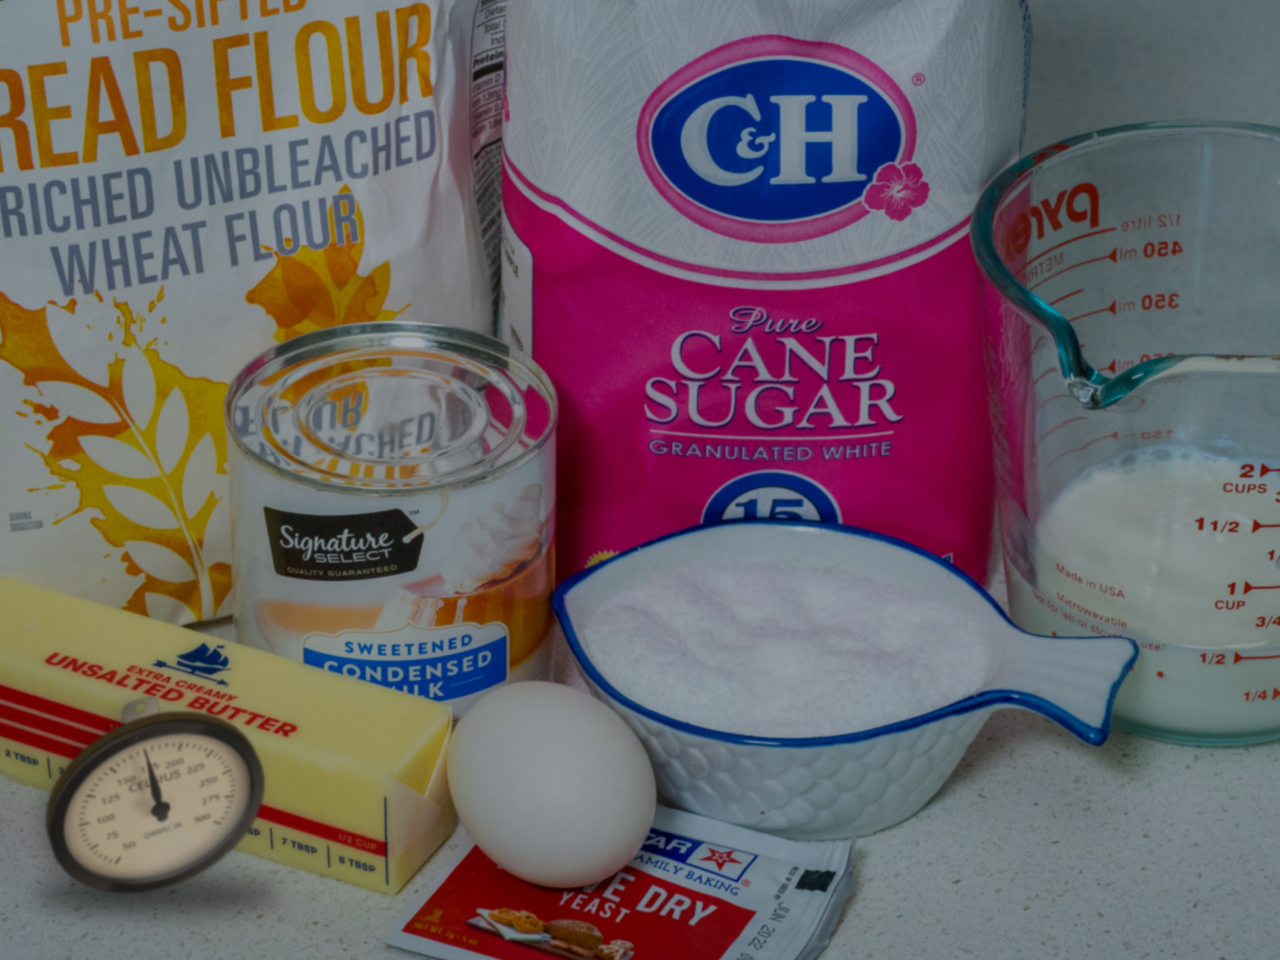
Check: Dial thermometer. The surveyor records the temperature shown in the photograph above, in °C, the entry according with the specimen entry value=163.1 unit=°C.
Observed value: value=175 unit=°C
